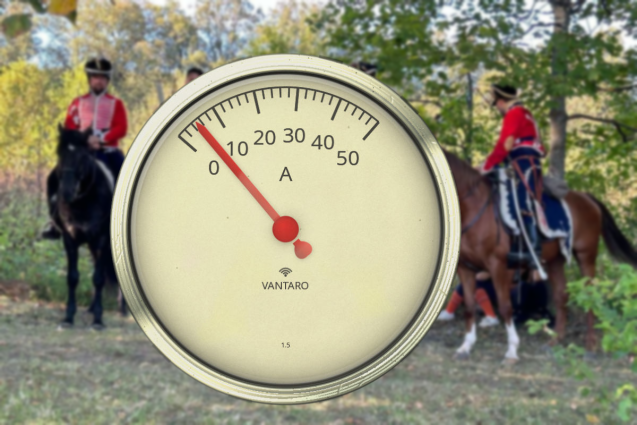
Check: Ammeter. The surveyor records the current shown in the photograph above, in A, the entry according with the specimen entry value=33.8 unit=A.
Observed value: value=5 unit=A
